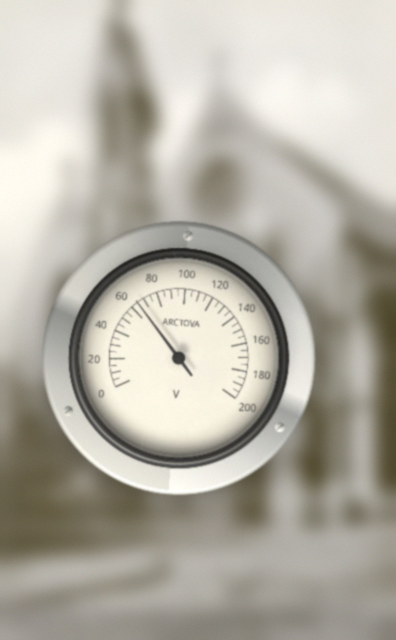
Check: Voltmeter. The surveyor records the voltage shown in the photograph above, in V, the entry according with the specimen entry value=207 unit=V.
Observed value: value=65 unit=V
